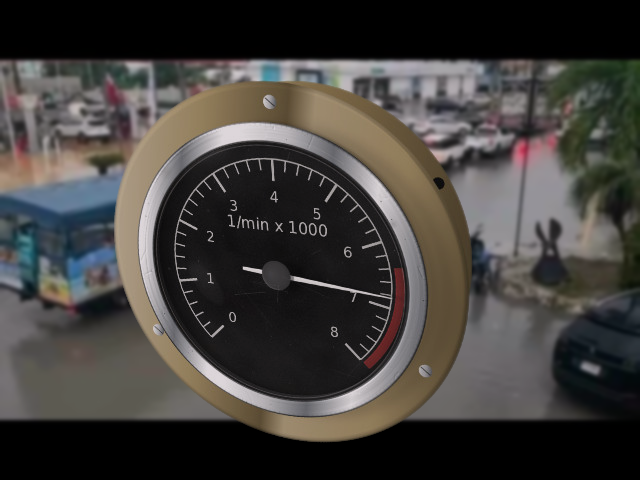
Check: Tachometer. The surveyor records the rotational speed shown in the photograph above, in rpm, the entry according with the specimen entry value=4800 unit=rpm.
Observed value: value=6800 unit=rpm
